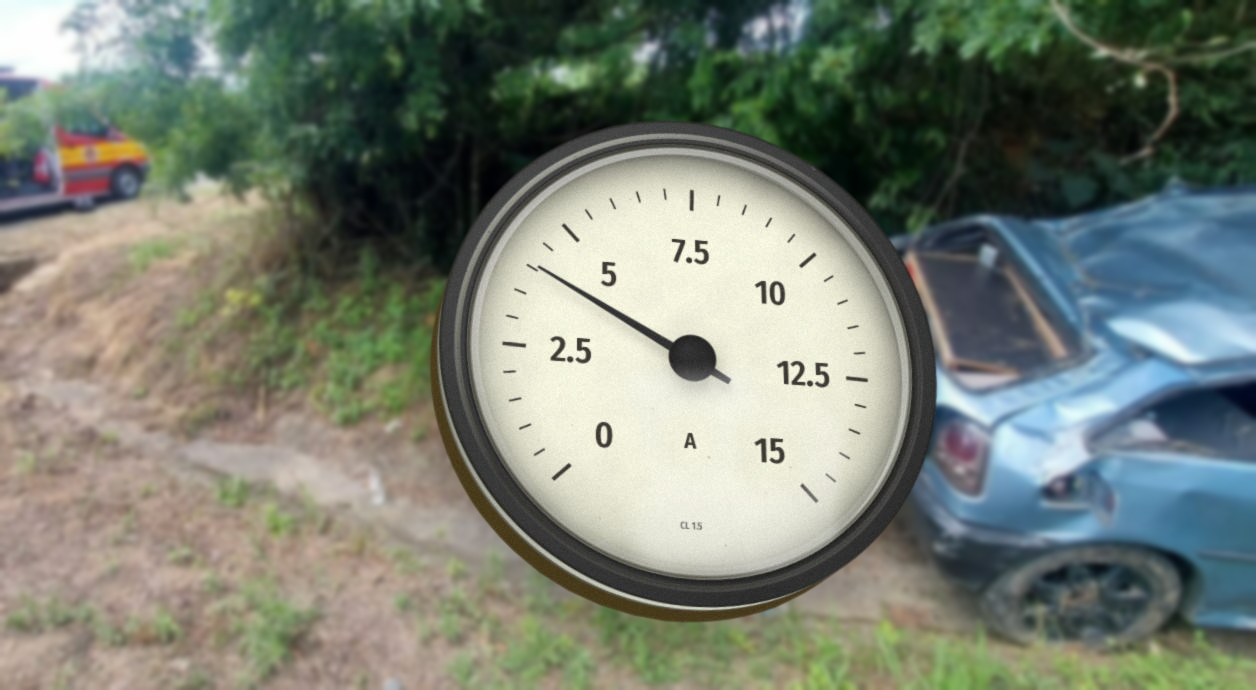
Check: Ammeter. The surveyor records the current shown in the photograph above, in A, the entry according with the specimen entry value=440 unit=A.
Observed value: value=4 unit=A
